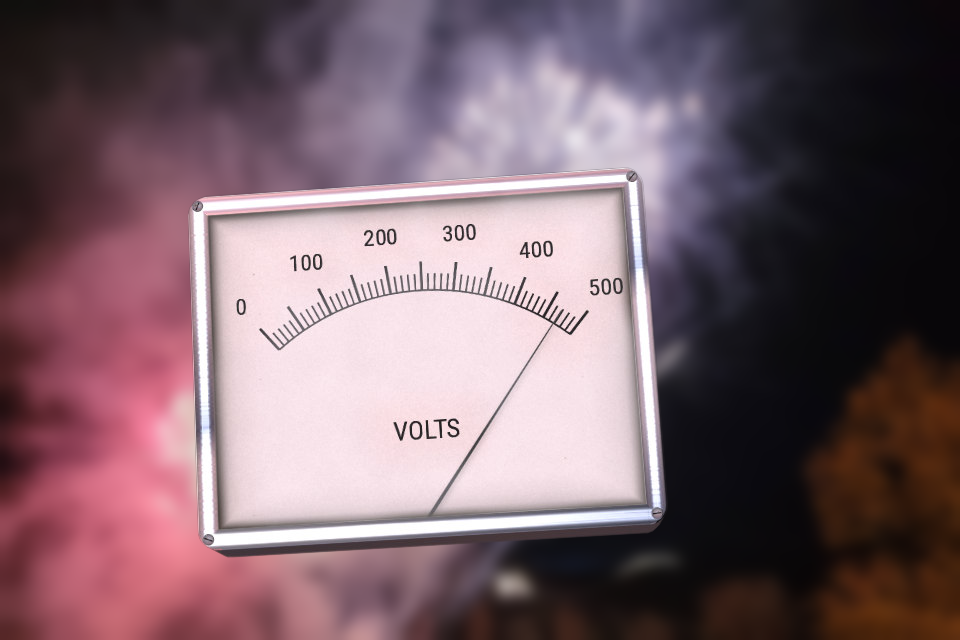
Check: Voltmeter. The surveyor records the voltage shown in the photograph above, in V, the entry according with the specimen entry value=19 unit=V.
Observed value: value=470 unit=V
